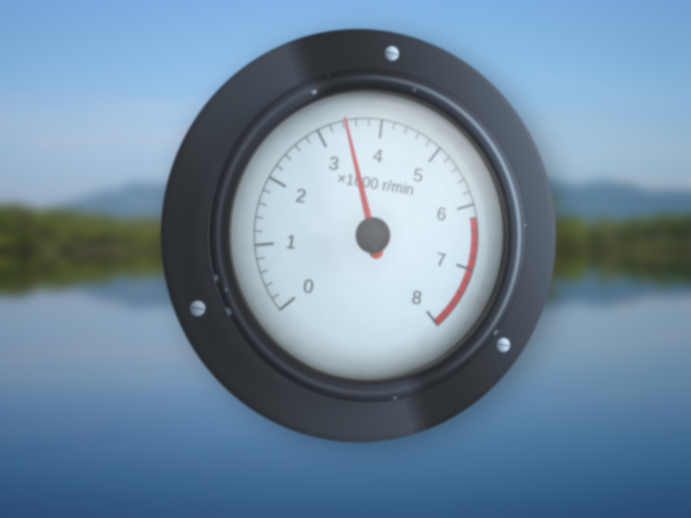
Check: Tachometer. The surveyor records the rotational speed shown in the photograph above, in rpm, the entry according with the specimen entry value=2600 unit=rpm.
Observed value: value=3400 unit=rpm
